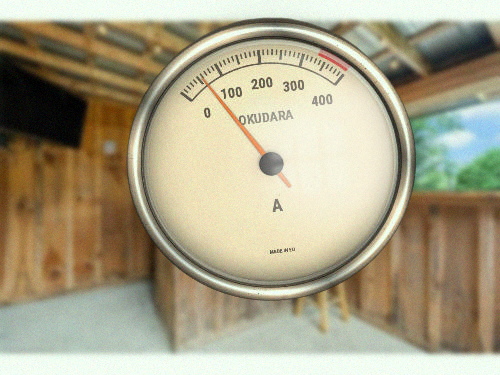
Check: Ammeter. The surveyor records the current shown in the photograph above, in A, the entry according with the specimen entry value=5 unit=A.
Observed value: value=60 unit=A
